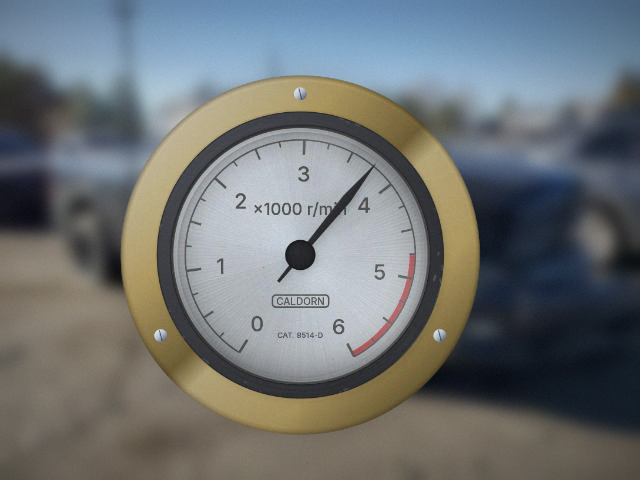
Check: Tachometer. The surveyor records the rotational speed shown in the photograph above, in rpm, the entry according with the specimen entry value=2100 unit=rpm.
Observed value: value=3750 unit=rpm
